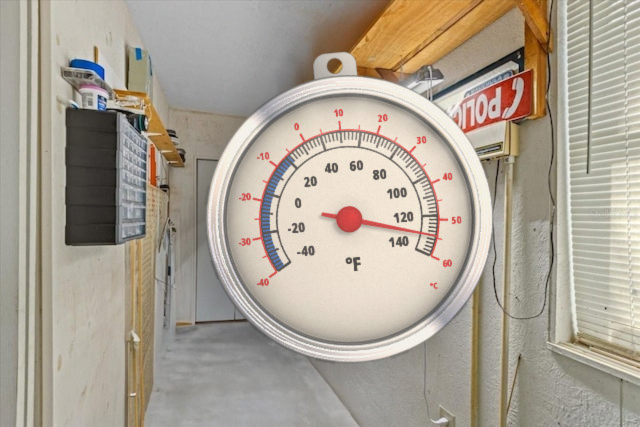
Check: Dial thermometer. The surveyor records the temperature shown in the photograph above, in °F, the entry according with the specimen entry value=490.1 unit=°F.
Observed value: value=130 unit=°F
